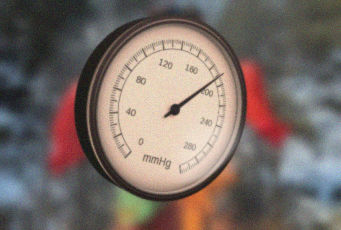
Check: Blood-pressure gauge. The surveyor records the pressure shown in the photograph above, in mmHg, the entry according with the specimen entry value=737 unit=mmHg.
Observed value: value=190 unit=mmHg
